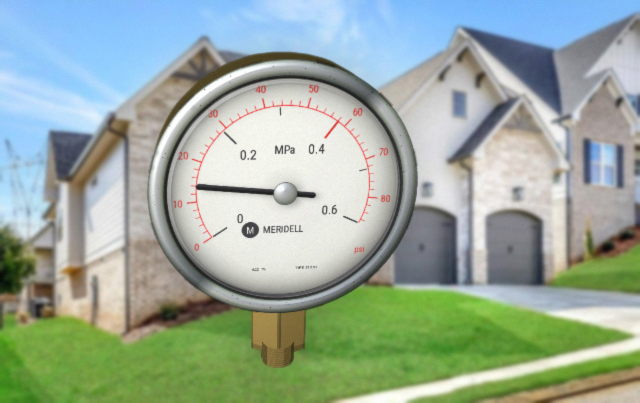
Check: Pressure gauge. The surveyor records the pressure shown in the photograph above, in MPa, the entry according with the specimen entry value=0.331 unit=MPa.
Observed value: value=0.1 unit=MPa
